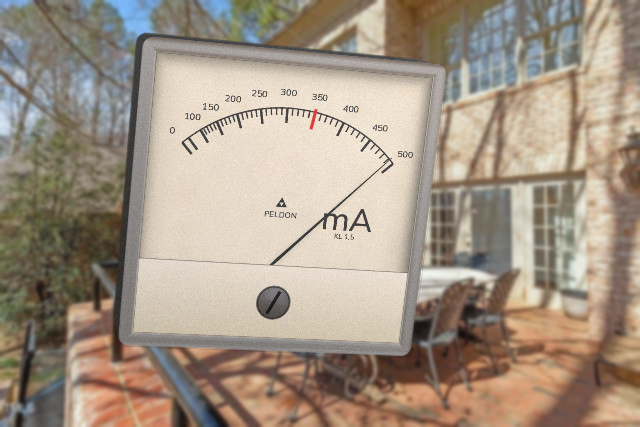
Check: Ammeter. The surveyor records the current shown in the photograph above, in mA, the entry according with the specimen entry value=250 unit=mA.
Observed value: value=490 unit=mA
